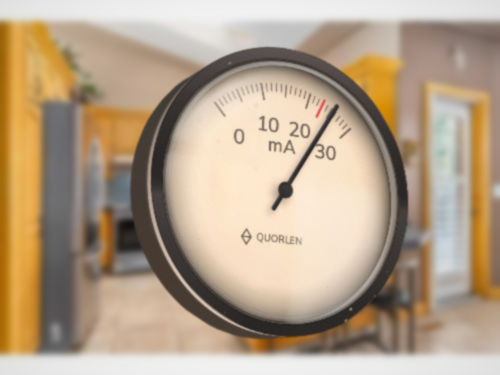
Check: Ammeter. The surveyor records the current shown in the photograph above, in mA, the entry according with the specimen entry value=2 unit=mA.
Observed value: value=25 unit=mA
